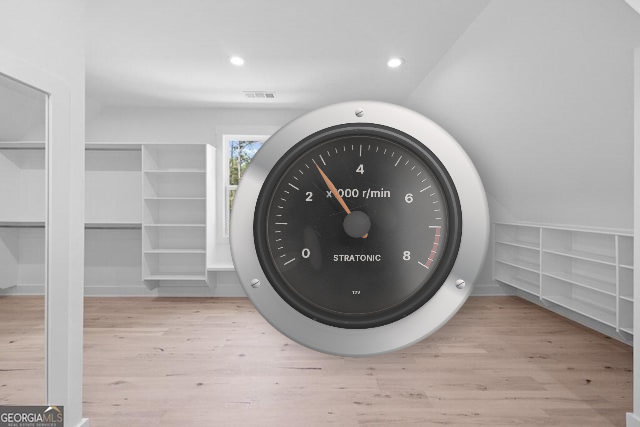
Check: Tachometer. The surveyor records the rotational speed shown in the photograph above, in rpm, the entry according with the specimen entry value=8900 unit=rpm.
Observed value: value=2800 unit=rpm
